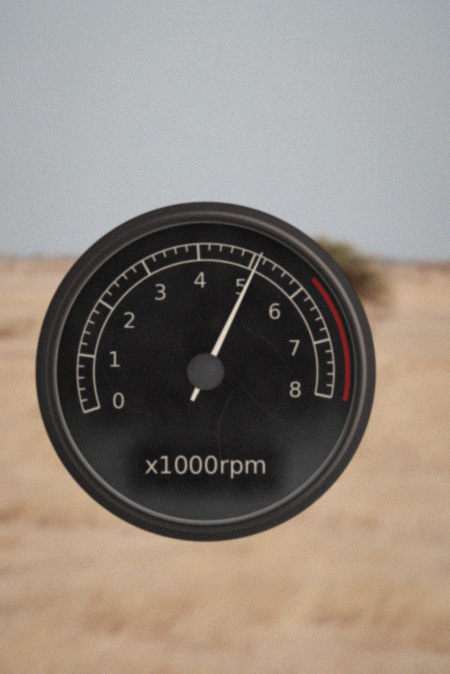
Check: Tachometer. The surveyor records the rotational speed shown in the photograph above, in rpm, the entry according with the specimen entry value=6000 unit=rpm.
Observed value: value=5100 unit=rpm
